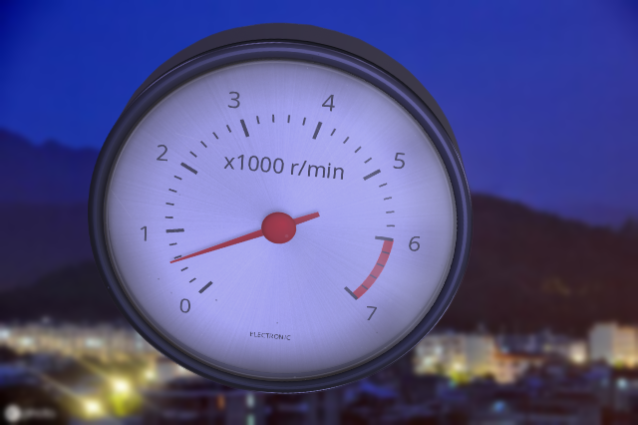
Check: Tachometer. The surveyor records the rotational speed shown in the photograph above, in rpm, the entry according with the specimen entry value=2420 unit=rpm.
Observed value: value=600 unit=rpm
